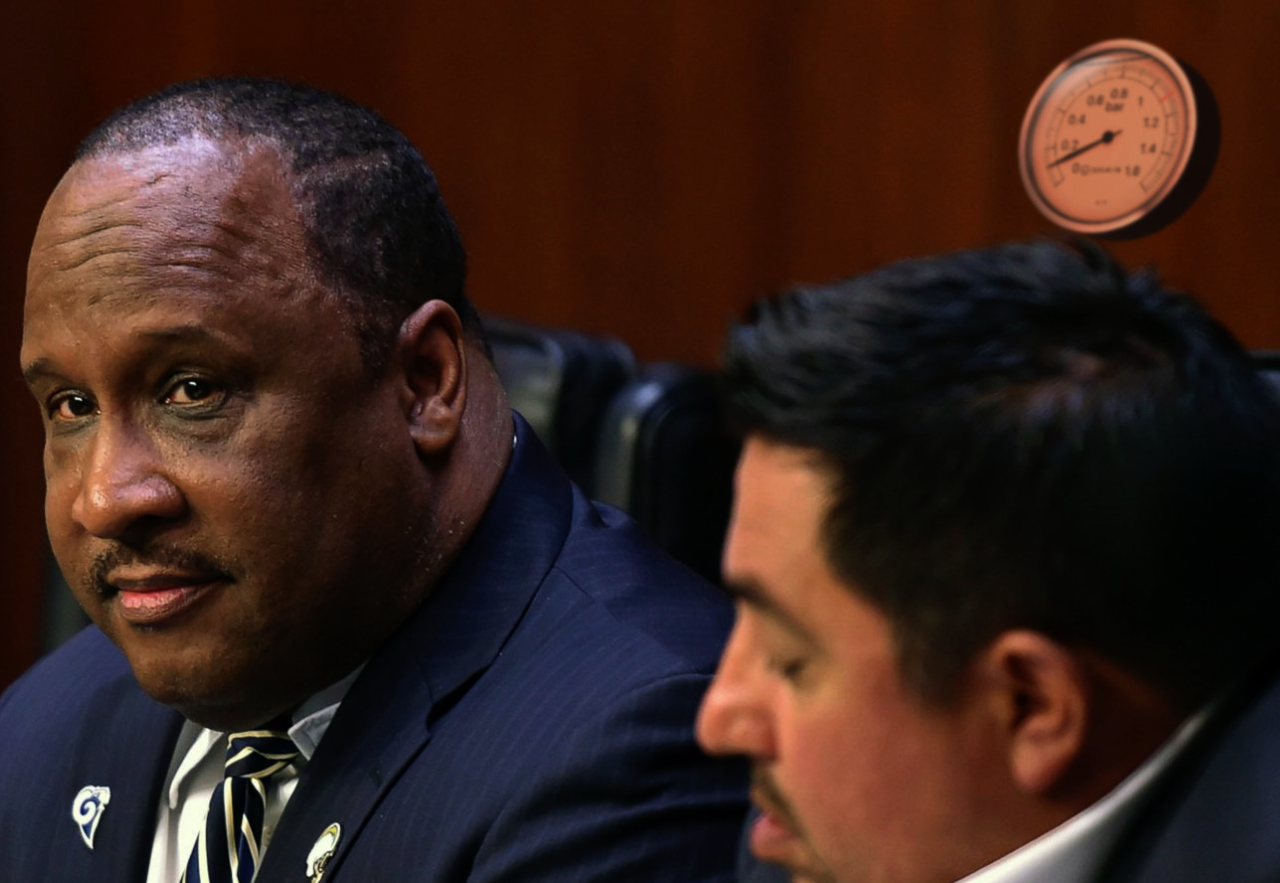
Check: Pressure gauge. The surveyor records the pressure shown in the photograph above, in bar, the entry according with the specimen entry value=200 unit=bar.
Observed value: value=0.1 unit=bar
